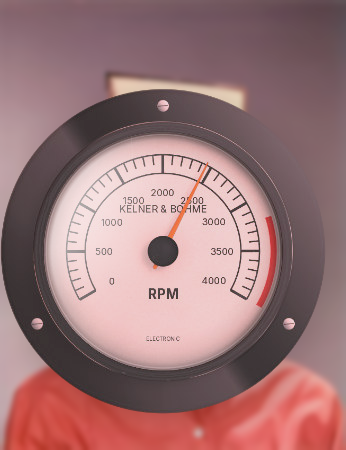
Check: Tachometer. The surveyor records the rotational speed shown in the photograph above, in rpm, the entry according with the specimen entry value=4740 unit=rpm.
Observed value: value=2450 unit=rpm
